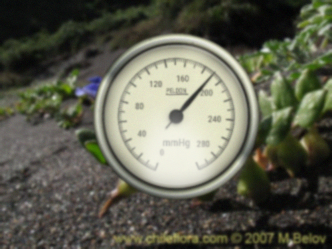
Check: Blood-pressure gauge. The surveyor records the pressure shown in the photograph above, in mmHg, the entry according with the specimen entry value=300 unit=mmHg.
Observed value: value=190 unit=mmHg
